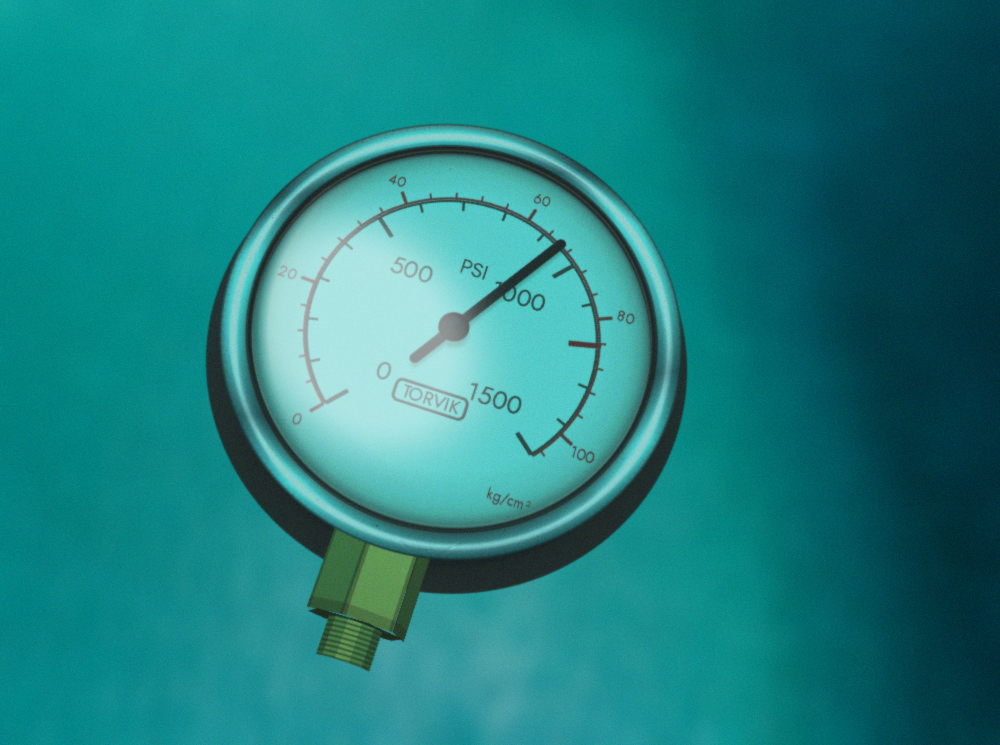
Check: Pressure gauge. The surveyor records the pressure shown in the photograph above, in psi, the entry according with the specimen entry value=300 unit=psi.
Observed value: value=950 unit=psi
